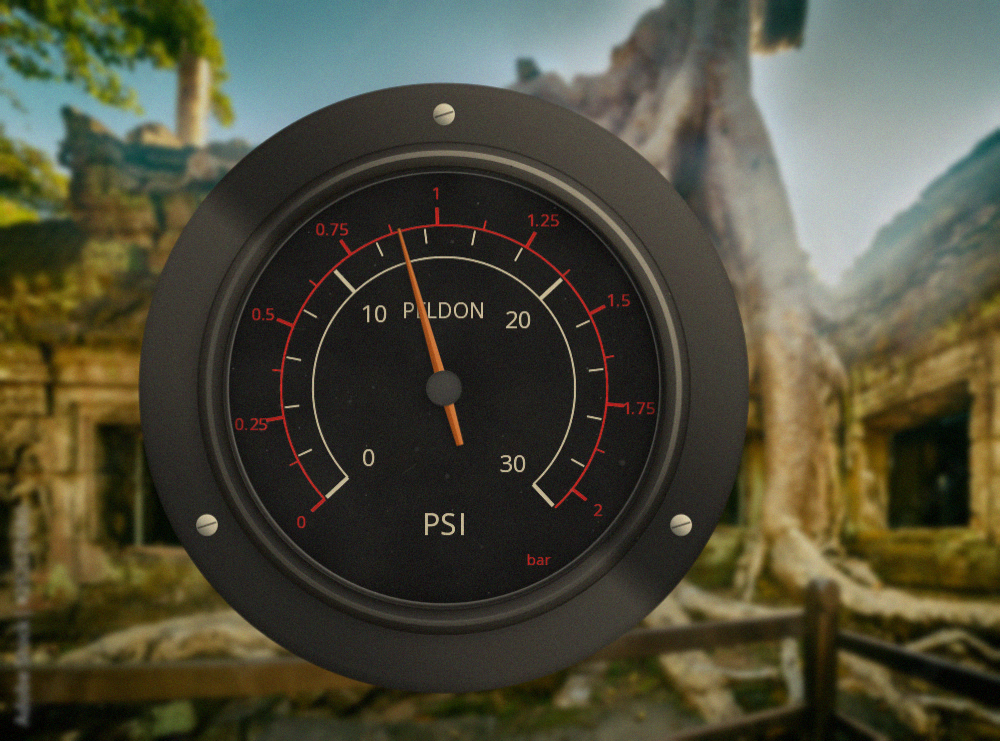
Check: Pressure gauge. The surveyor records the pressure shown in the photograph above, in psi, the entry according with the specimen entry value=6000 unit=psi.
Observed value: value=13 unit=psi
